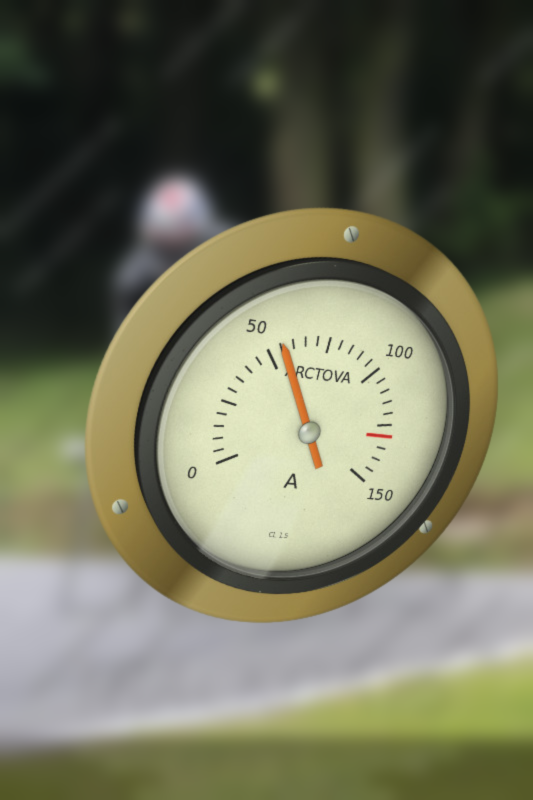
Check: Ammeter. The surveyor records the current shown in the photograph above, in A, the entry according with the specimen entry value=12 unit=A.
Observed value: value=55 unit=A
